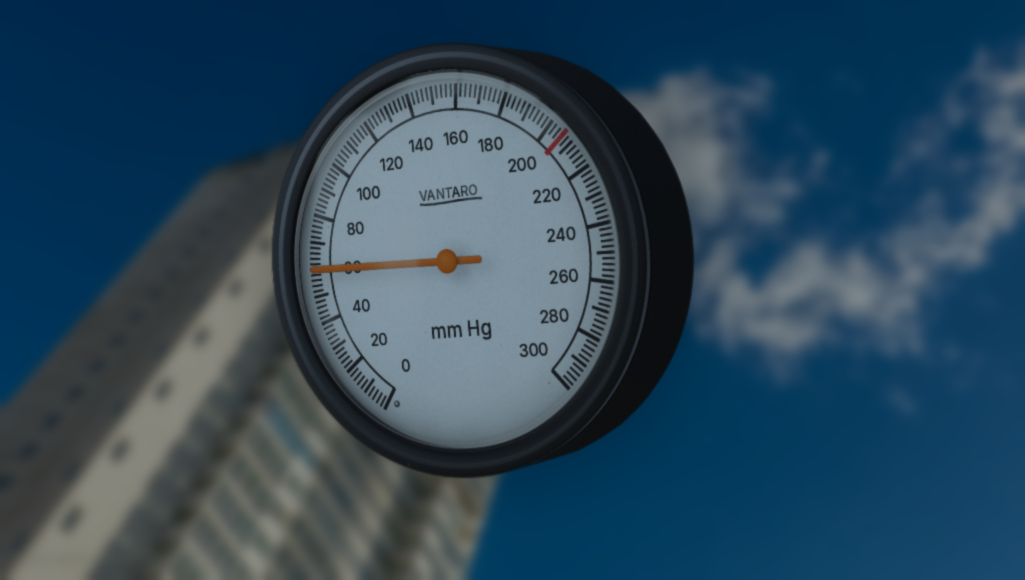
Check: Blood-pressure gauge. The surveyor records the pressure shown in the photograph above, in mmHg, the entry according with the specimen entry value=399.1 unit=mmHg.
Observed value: value=60 unit=mmHg
